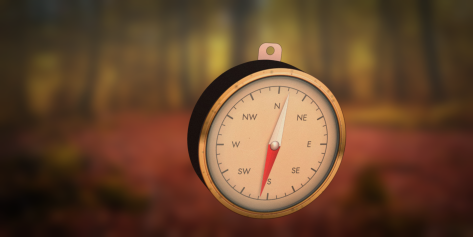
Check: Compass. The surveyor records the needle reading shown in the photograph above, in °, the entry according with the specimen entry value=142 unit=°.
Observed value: value=190 unit=°
